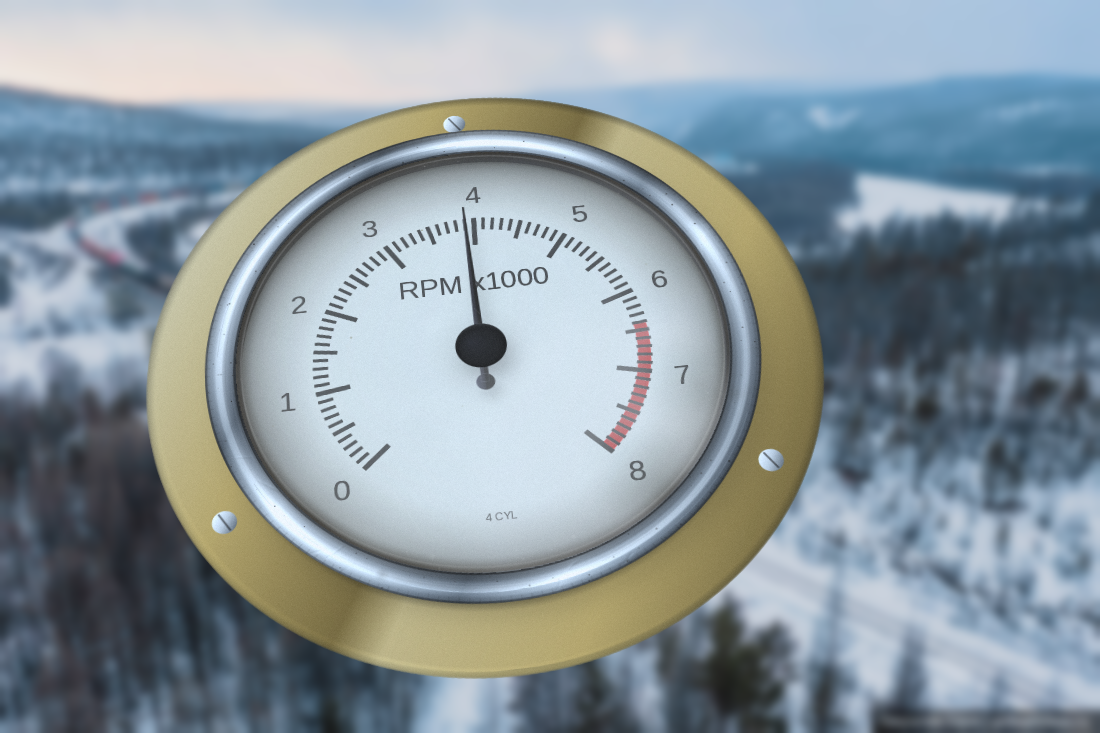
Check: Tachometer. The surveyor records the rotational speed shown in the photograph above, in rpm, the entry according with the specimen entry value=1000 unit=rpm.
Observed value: value=3900 unit=rpm
